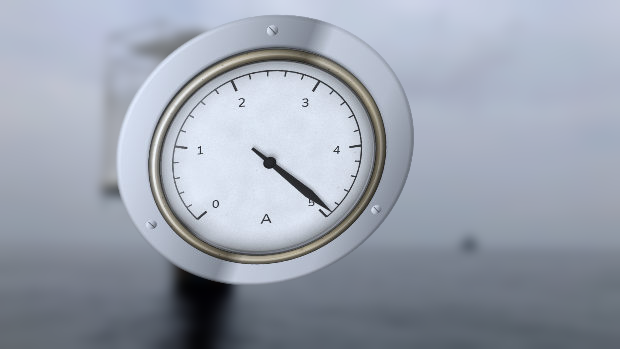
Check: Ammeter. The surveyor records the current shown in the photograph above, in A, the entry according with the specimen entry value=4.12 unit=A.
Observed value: value=4.9 unit=A
